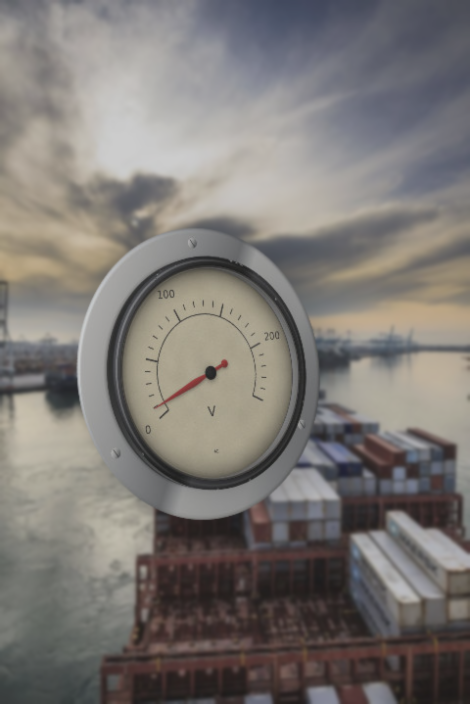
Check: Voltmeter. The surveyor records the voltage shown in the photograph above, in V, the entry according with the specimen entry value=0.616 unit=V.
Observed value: value=10 unit=V
